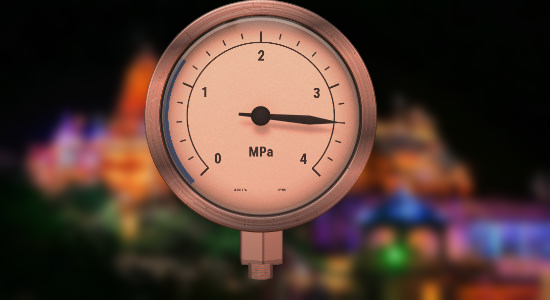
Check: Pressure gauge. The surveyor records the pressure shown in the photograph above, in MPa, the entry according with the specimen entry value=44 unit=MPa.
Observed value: value=3.4 unit=MPa
